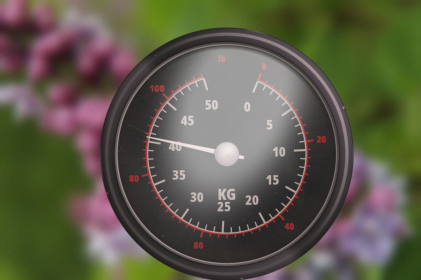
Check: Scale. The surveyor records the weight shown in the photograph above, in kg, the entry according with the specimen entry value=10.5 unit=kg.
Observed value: value=40.5 unit=kg
